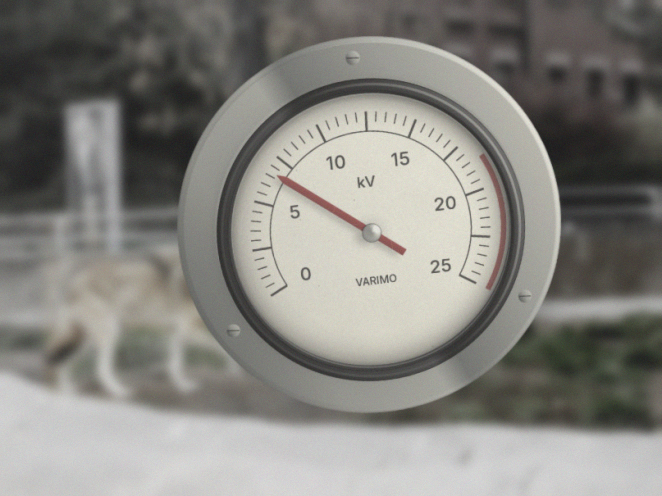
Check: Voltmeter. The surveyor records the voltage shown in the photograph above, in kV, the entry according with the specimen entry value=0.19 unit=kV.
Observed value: value=6.75 unit=kV
